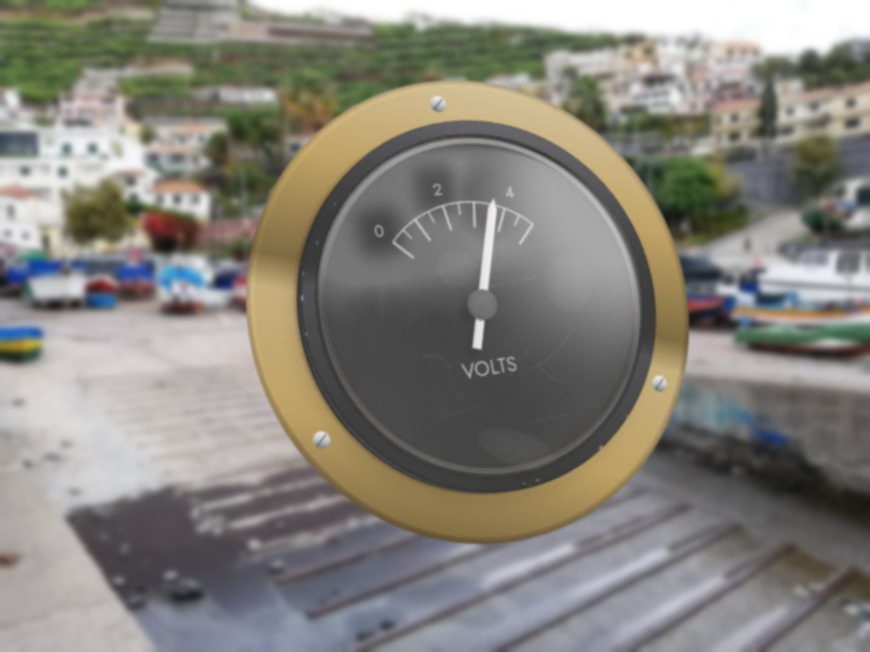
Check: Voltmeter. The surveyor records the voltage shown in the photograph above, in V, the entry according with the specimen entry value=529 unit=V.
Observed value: value=3.5 unit=V
